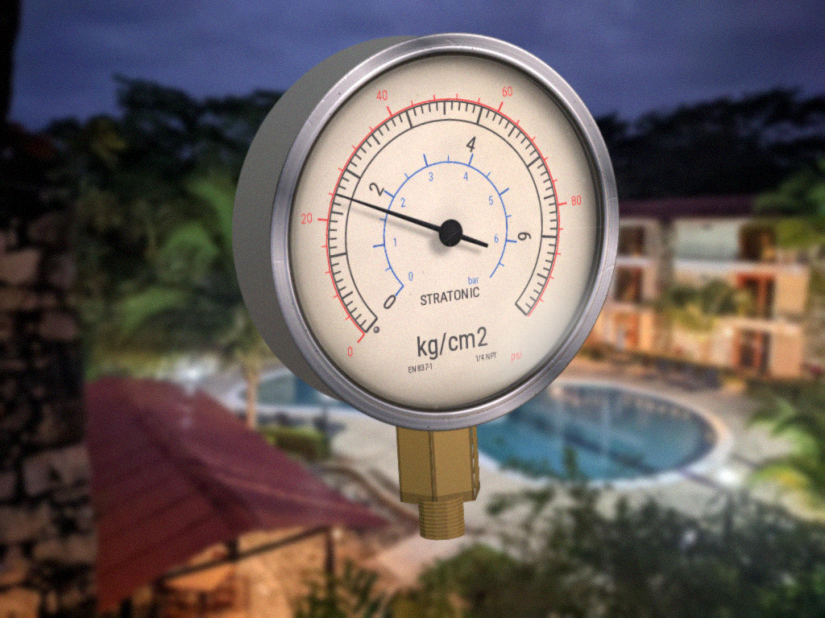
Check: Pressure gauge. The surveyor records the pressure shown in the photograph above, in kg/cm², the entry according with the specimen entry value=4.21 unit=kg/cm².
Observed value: value=1.7 unit=kg/cm²
